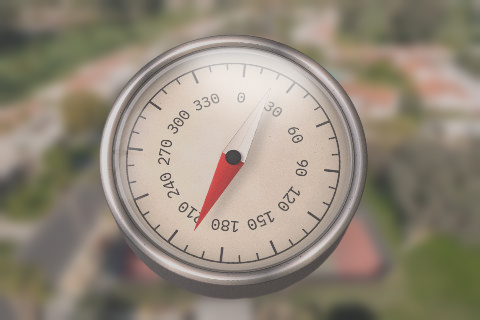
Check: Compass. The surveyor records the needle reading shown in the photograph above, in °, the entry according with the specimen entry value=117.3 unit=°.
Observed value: value=200 unit=°
